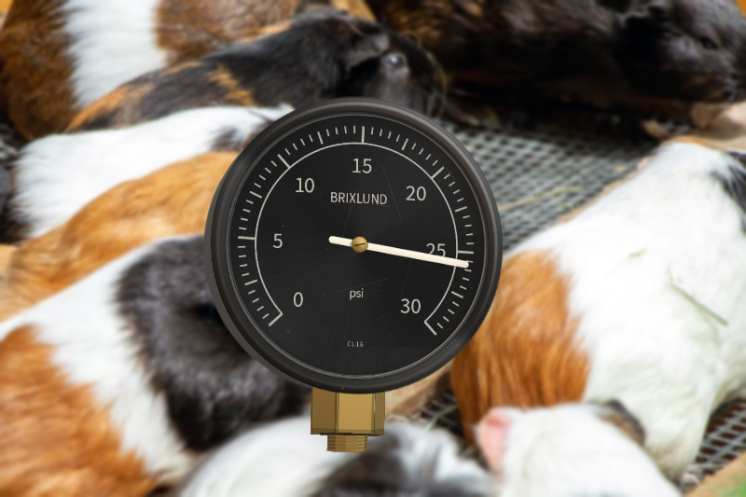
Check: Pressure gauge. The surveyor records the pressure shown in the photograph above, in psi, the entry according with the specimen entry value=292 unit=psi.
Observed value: value=25.75 unit=psi
